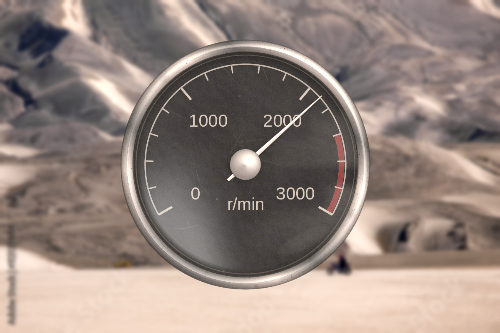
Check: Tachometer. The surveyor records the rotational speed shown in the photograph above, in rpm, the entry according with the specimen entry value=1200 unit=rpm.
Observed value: value=2100 unit=rpm
